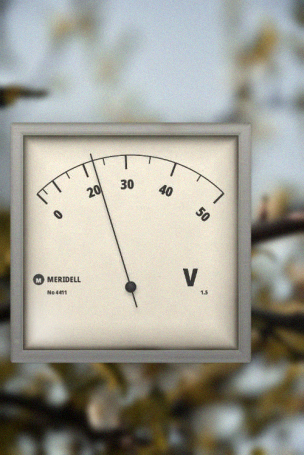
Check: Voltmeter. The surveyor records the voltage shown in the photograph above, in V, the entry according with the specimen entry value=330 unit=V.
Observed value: value=22.5 unit=V
